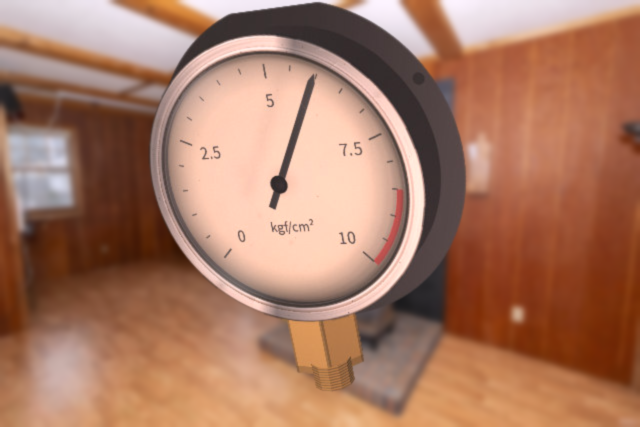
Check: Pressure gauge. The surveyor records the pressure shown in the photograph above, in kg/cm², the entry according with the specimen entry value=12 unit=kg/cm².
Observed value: value=6 unit=kg/cm²
